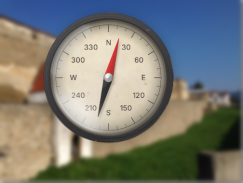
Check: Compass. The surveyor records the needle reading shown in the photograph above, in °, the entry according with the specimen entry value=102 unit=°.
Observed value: value=15 unit=°
